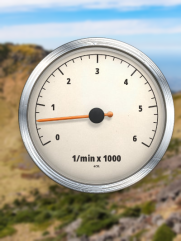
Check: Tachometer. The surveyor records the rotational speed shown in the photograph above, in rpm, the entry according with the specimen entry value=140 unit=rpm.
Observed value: value=600 unit=rpm
